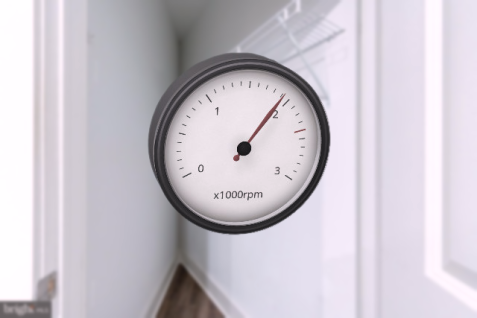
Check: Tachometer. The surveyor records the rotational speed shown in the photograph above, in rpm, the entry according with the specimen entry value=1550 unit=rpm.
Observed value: value=1900 unit=rpm
